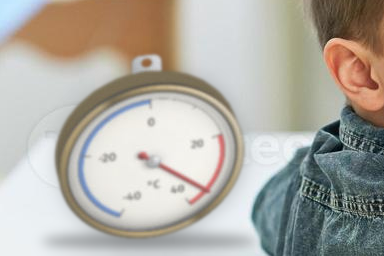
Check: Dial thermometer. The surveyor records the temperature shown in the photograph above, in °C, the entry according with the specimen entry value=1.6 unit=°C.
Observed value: value=35 unit=°C
